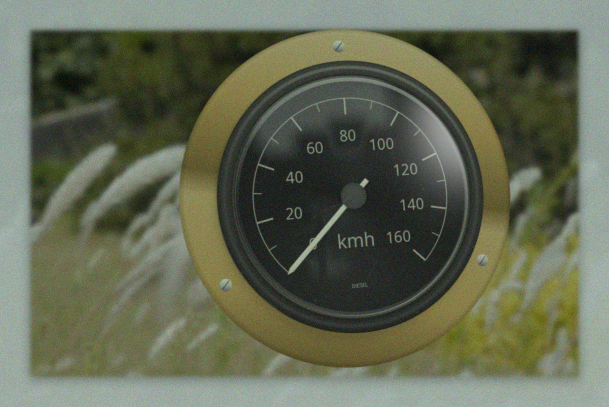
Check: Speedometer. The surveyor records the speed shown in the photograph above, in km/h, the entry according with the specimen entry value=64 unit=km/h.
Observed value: value=0 unit=km/h
